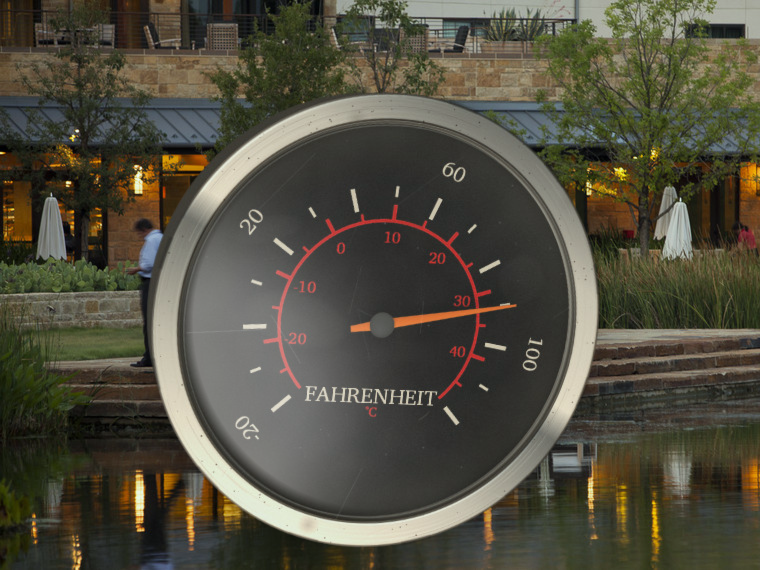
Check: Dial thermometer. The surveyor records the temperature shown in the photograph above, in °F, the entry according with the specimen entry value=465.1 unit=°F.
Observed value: value=90 unit=°F
